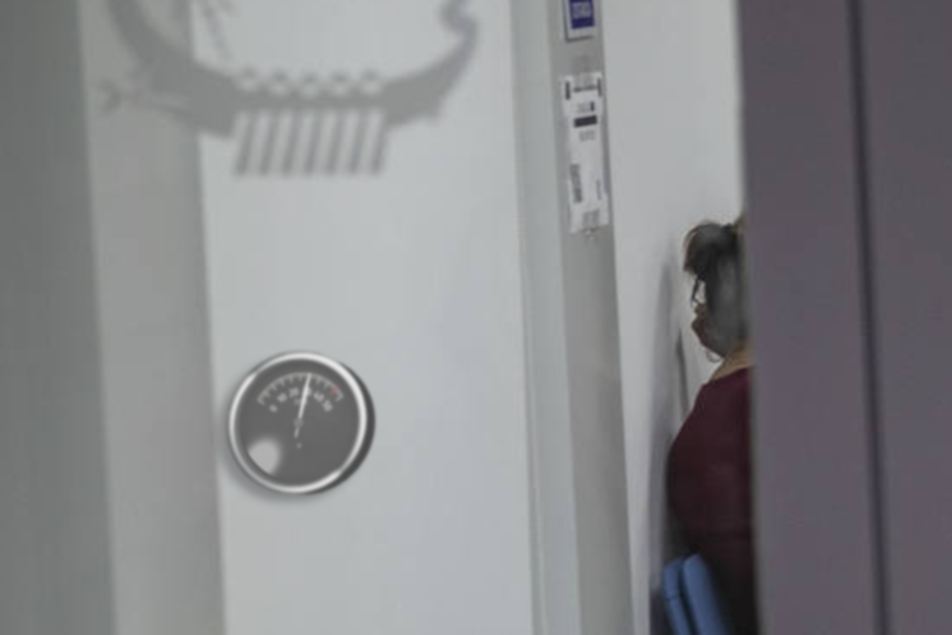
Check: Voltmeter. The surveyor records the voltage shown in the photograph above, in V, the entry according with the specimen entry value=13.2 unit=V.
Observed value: value=30 unit=V
